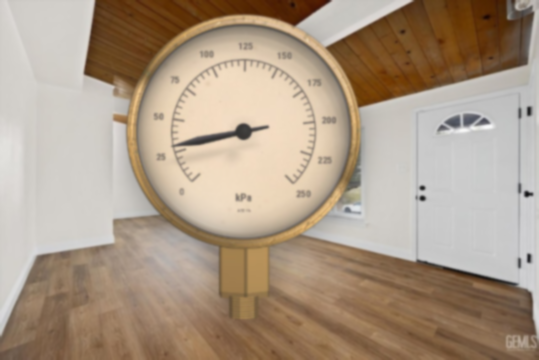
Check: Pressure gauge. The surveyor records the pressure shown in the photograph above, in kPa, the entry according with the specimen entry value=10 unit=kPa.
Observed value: value=30 unit=kPa
